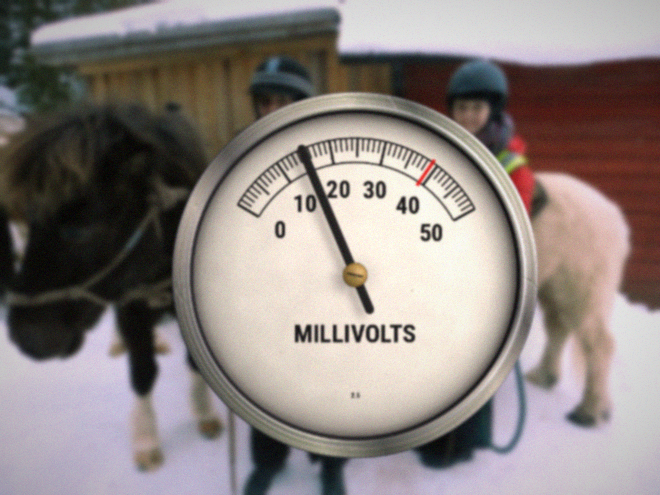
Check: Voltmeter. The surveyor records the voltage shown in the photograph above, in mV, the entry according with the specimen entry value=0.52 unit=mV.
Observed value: value=15 unit=mV
